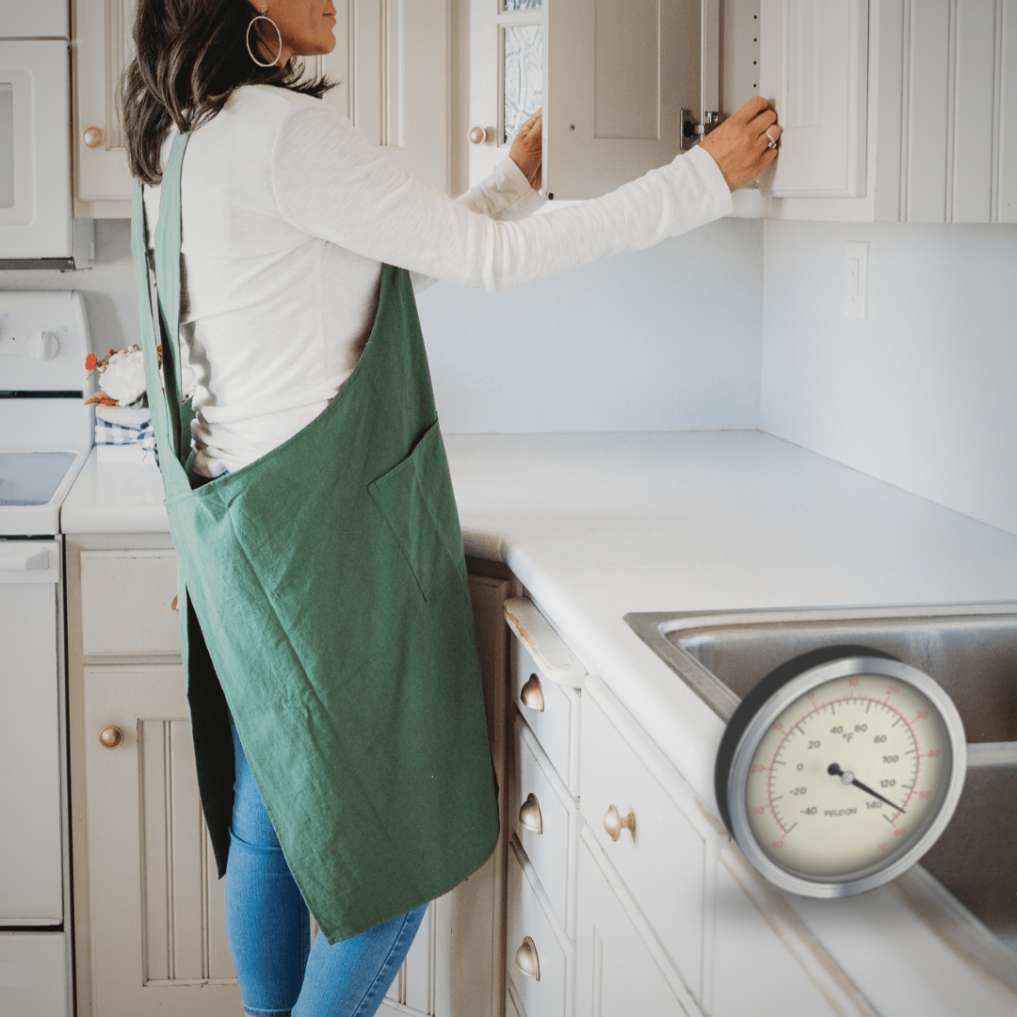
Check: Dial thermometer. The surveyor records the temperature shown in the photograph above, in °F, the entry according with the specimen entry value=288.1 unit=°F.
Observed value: value=132 unit=°F
